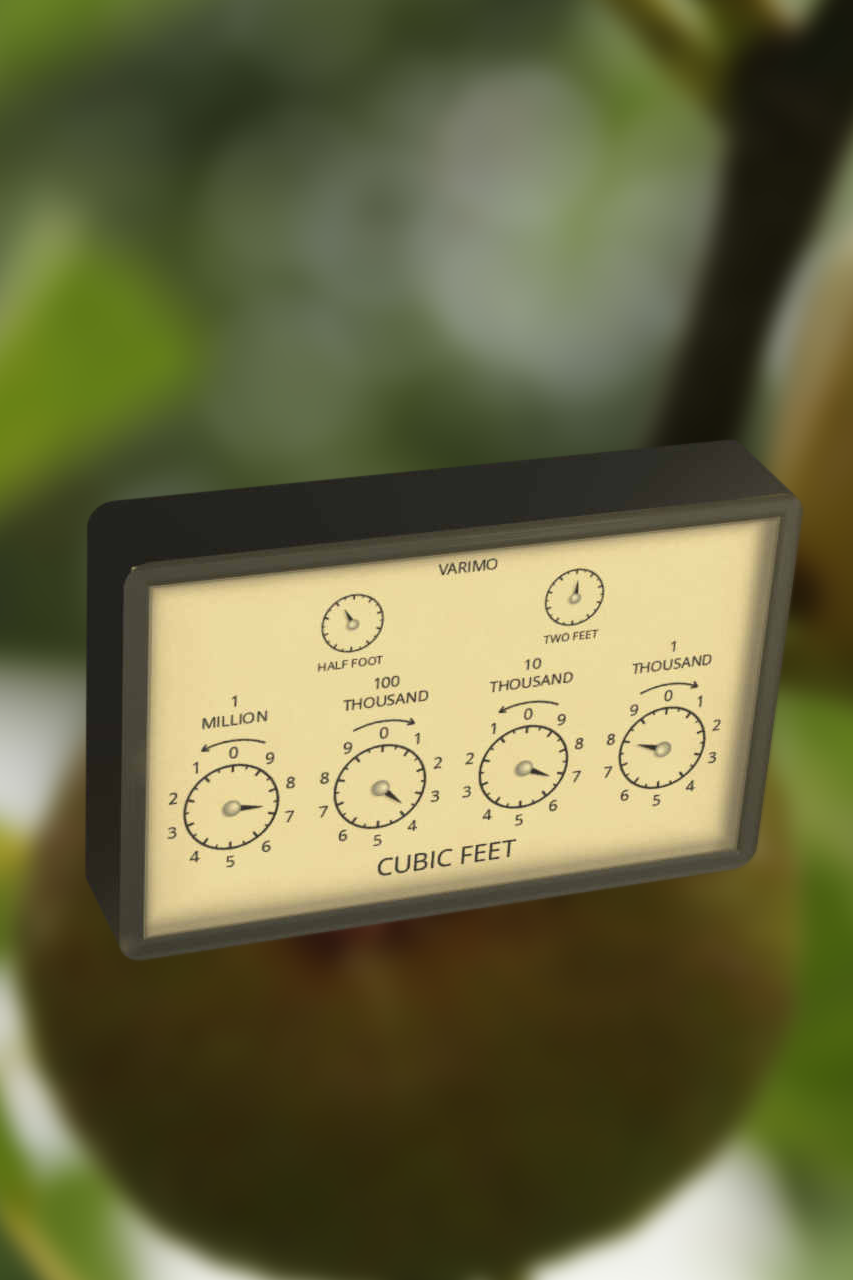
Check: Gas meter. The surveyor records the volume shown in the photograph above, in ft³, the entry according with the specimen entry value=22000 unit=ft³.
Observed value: value=736800 unit=ft³
